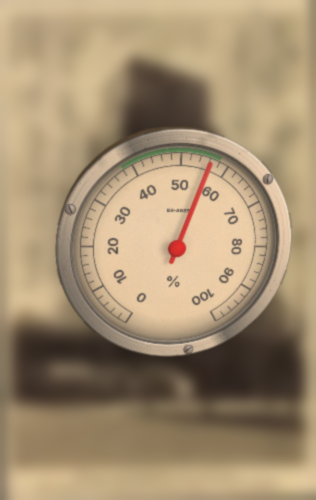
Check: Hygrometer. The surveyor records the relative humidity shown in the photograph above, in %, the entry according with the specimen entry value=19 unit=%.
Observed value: value=56 unit=%
